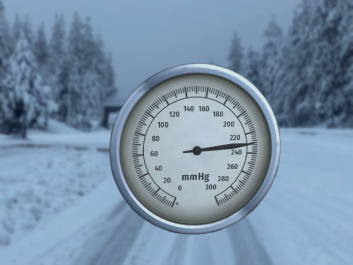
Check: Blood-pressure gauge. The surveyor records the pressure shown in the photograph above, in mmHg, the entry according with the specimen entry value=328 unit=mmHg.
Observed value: value=230 unit=mmHg
